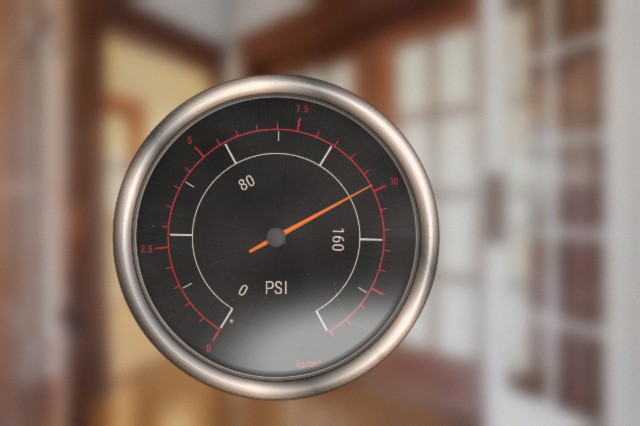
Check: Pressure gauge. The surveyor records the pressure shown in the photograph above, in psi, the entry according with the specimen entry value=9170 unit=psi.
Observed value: value=140 unit=psi
